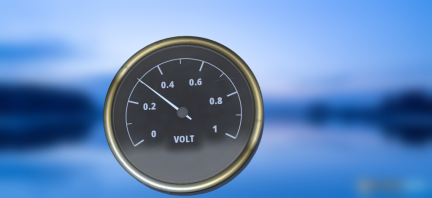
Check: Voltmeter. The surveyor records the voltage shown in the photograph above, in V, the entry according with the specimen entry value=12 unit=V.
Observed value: value=0.3 unit=V
